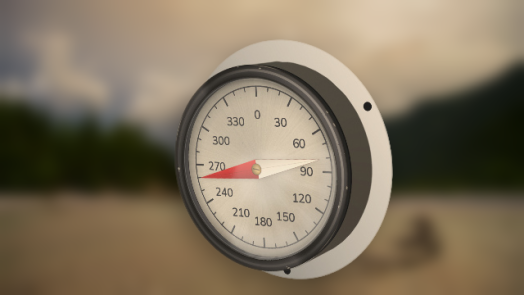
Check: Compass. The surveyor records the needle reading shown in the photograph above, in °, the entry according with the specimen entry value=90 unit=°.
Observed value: value=260 unit=°
